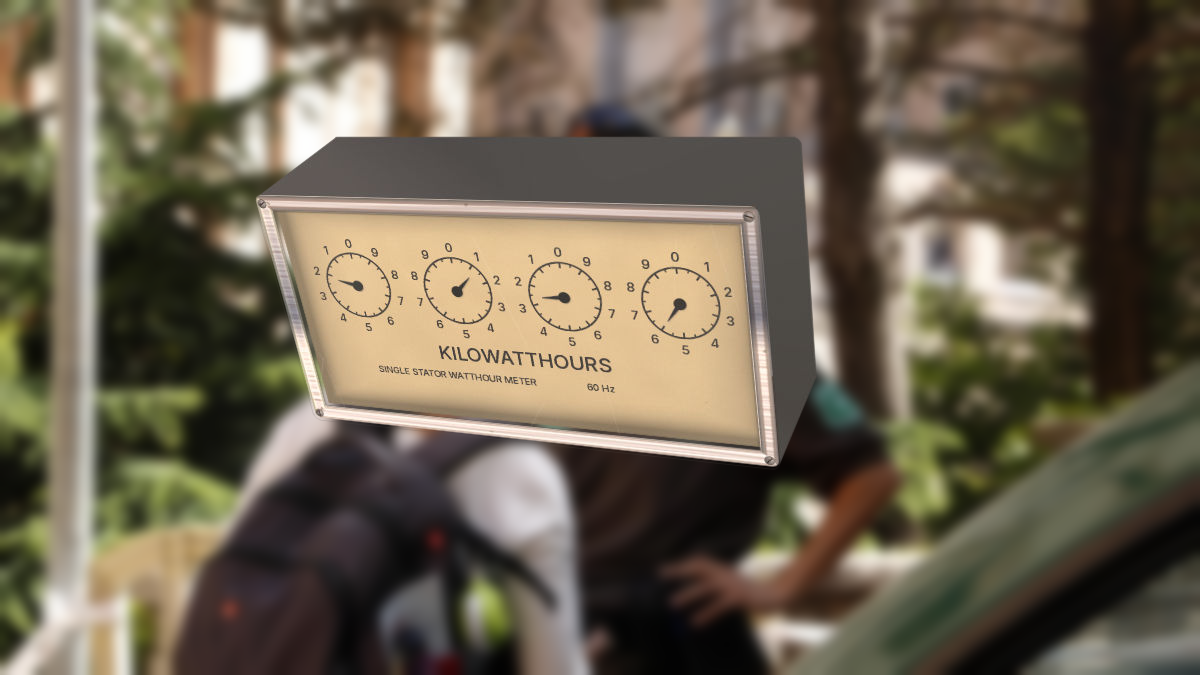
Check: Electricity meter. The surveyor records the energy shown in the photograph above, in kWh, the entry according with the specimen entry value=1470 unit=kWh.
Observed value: value=2126 unit=kWh
